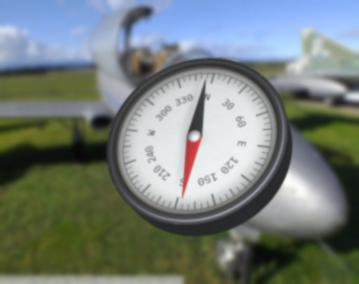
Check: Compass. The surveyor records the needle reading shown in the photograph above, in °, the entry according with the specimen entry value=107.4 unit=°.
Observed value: value=175 unit=°
